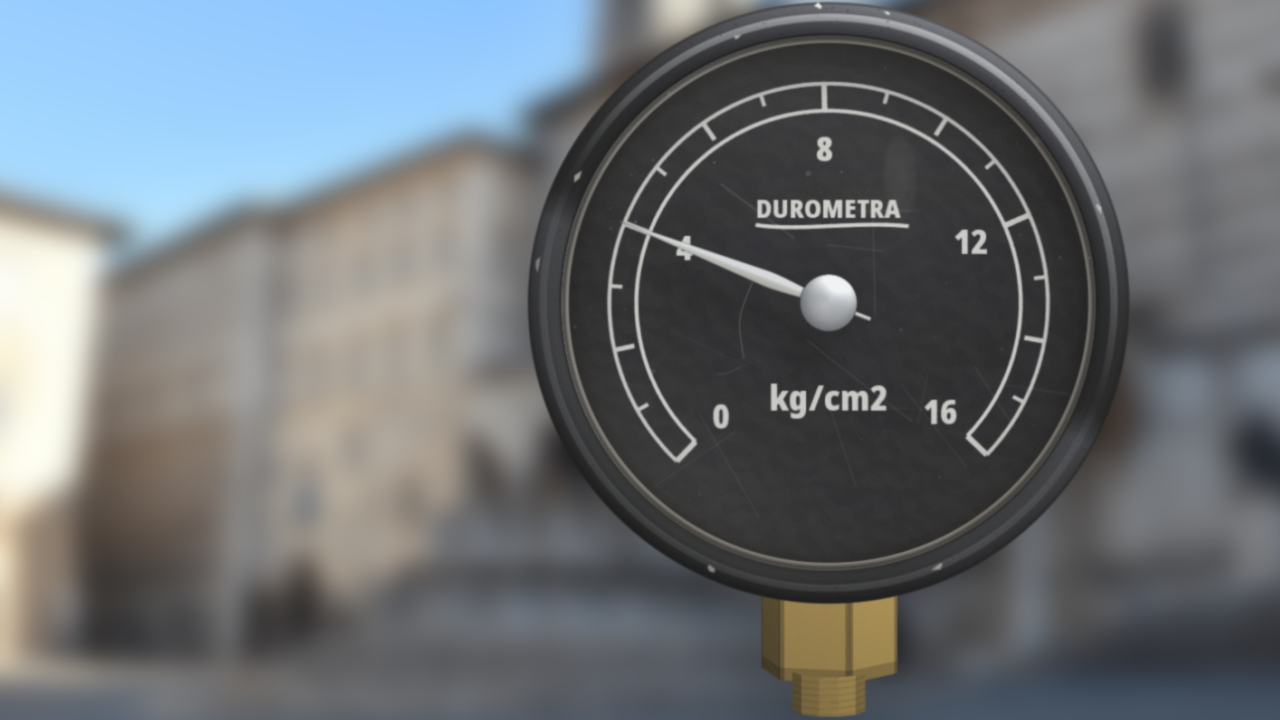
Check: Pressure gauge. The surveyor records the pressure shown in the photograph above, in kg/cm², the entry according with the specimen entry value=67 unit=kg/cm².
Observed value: value=4 unit=kg/cm²
